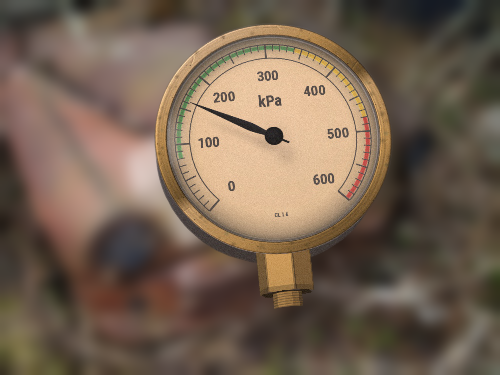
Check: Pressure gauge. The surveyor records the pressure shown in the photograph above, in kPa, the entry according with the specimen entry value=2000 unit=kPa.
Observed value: value=160 unit=kPa
